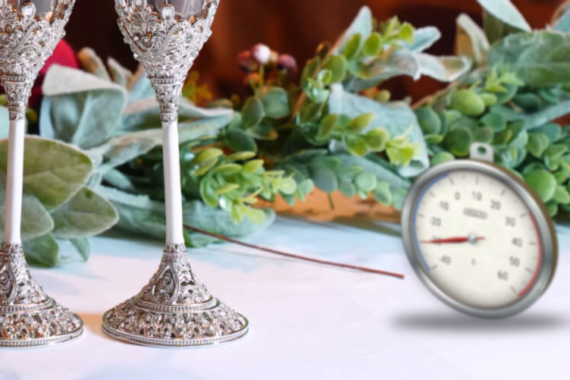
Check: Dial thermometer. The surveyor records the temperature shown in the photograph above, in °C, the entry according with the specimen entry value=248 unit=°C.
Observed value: value=-30 unit=°C
